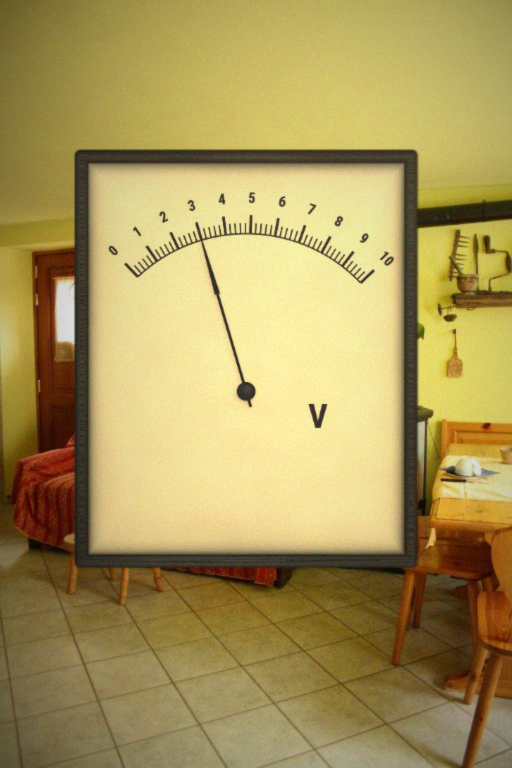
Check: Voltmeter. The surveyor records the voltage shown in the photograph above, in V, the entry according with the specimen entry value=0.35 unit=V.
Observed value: value=3 unit=V
